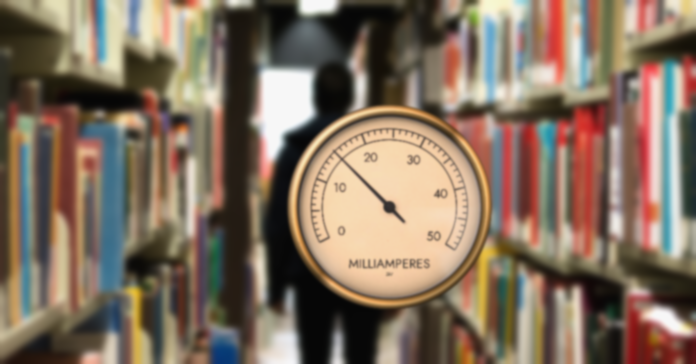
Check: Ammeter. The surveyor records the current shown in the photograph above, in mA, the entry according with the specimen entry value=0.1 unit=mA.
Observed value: value=15 unit=mA
